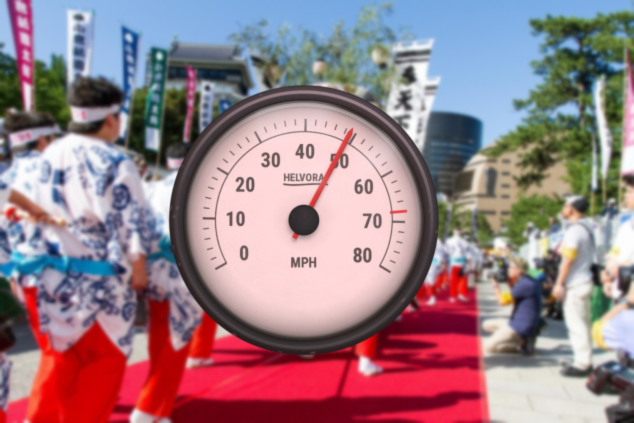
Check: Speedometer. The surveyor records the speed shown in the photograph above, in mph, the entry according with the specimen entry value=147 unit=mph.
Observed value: value=49 unit=mph
